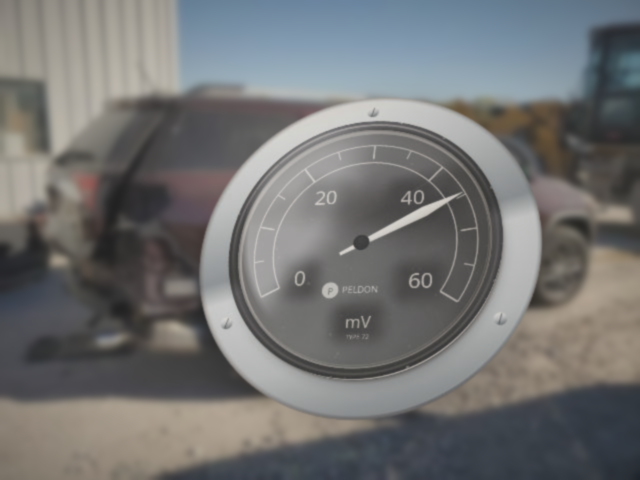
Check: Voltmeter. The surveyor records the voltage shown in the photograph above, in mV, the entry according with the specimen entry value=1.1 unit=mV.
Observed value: value=45 unit=mV
